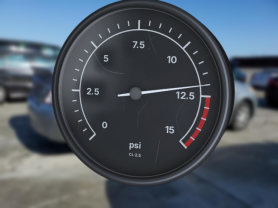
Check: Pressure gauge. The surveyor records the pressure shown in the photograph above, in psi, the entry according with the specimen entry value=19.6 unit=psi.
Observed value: value=12 unit=psi
